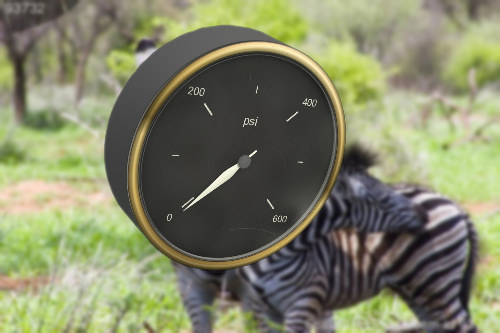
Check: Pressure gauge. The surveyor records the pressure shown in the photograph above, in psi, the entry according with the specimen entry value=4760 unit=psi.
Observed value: value=0 unit=psi
